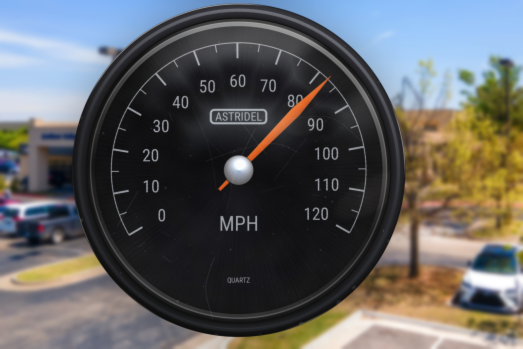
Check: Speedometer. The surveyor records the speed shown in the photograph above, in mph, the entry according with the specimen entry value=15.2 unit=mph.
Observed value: value=82.5 unit=mph
